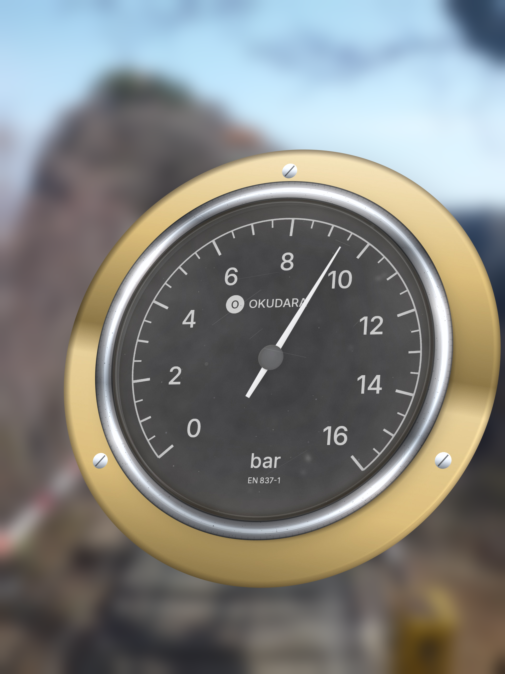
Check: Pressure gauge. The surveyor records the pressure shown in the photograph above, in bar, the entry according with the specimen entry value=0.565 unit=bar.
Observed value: value=9.5 unit=bar
